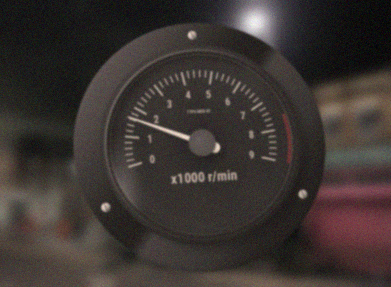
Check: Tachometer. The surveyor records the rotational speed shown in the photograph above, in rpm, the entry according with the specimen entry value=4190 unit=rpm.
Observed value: value=1600 unit=rpm
